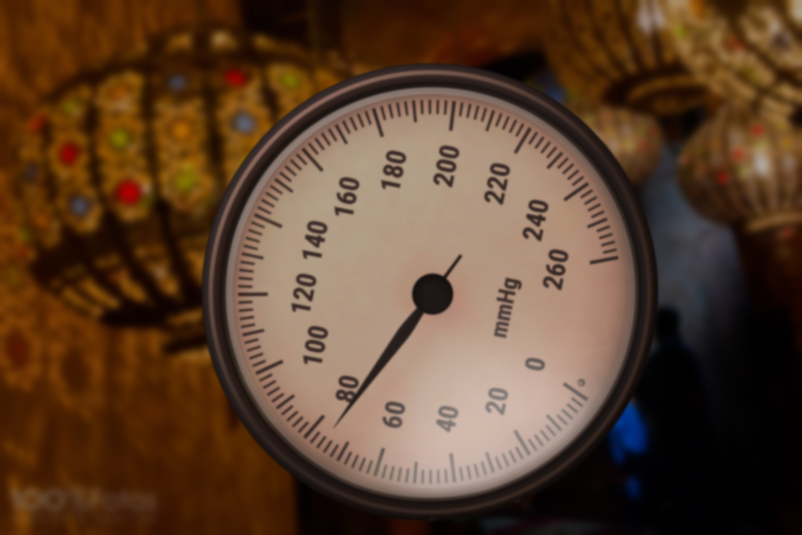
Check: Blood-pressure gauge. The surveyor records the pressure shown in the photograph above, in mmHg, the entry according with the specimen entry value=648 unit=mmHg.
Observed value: value=76 unit=mmHg
